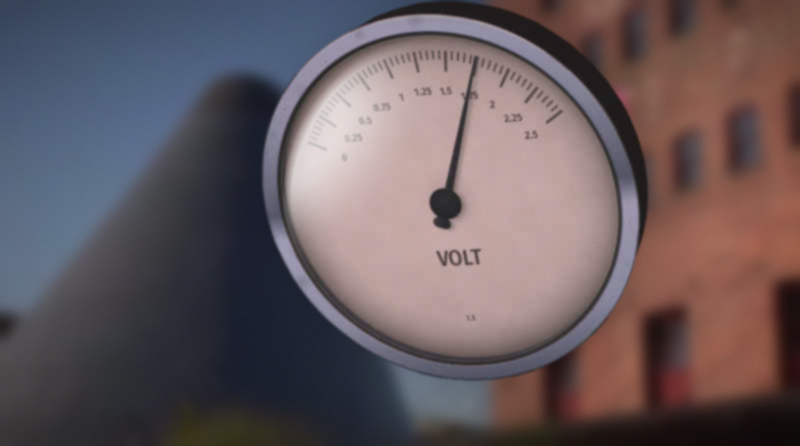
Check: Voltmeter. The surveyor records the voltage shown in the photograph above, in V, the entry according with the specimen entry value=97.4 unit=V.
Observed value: value=1.75 unit=V
